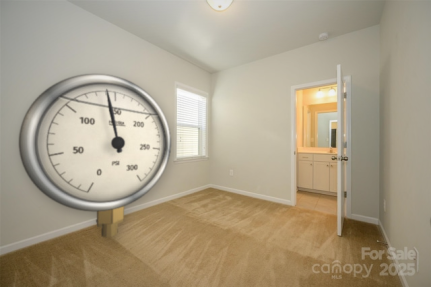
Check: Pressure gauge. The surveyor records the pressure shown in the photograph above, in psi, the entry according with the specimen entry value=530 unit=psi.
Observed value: value=140 unit=psi
